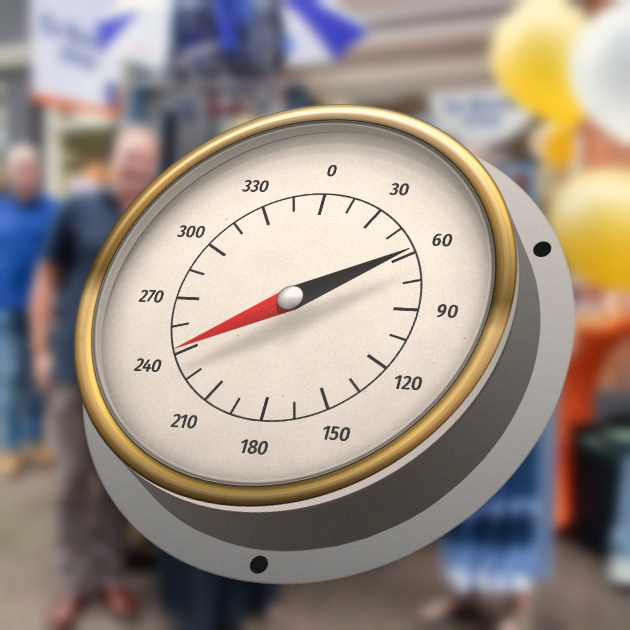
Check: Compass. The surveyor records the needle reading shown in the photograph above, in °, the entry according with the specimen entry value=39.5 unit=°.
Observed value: value=240 unit=°
